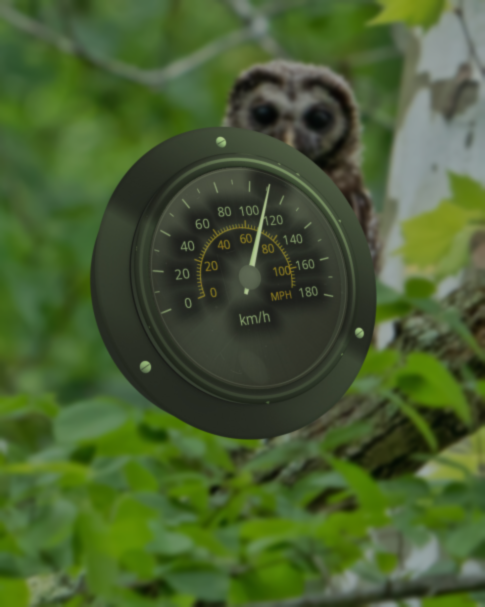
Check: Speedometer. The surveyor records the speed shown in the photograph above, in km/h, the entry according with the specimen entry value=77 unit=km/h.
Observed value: value=110 unit=km/h
